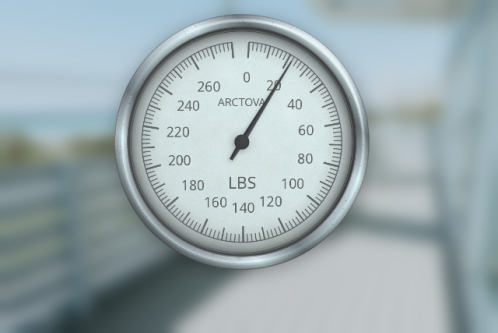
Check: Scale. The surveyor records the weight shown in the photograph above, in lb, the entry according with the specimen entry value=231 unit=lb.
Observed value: value=22 unit=lb
